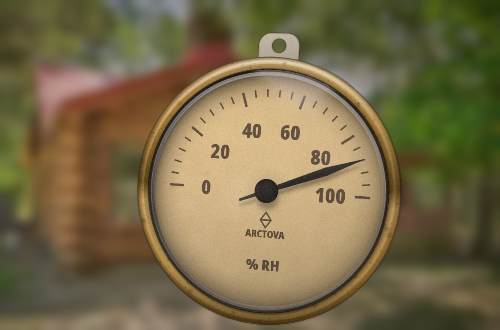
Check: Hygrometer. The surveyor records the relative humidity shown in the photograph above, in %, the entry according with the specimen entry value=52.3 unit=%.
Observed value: value=88 unit=%
